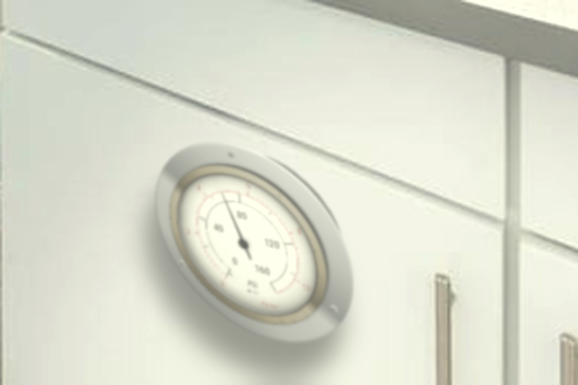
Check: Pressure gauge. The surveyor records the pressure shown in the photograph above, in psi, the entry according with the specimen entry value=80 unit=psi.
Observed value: value=70 unit=psi
